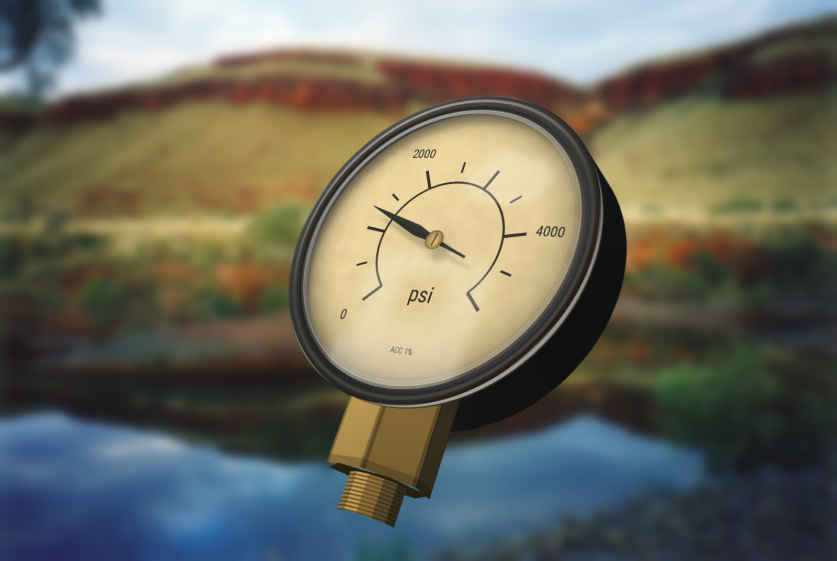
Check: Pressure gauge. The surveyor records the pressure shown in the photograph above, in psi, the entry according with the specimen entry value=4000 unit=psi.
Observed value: value=1250 unit=psi
